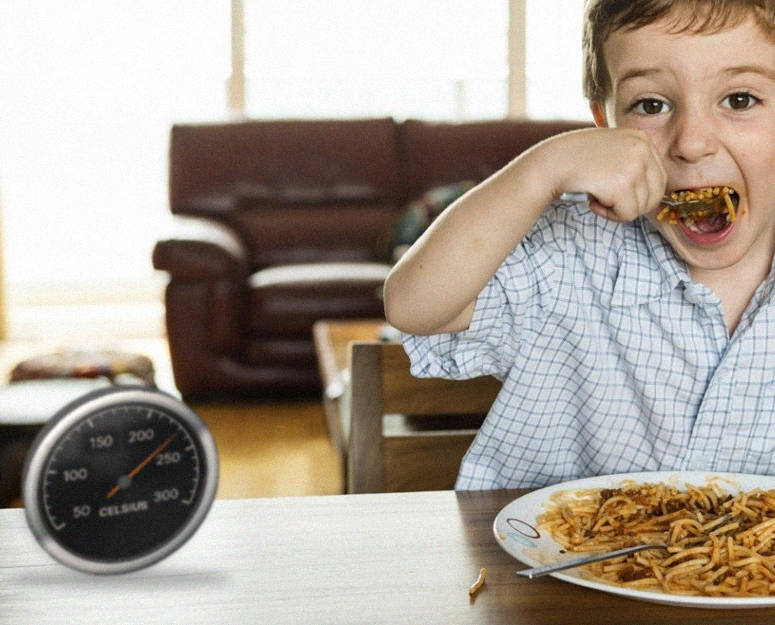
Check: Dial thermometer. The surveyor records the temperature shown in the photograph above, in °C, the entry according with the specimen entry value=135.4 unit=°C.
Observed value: value=230 unit=°C
